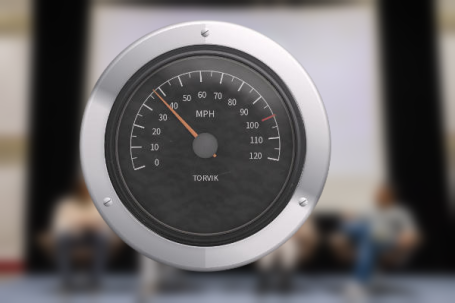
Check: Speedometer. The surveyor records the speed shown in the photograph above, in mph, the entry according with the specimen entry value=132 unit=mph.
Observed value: value=37.5 unit=mph
